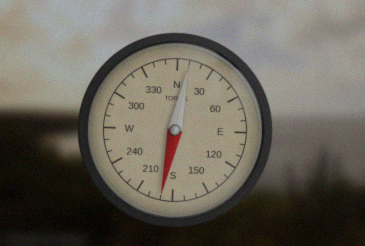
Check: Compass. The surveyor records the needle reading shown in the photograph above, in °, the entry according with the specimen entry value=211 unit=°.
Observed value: value=190 unit=°
